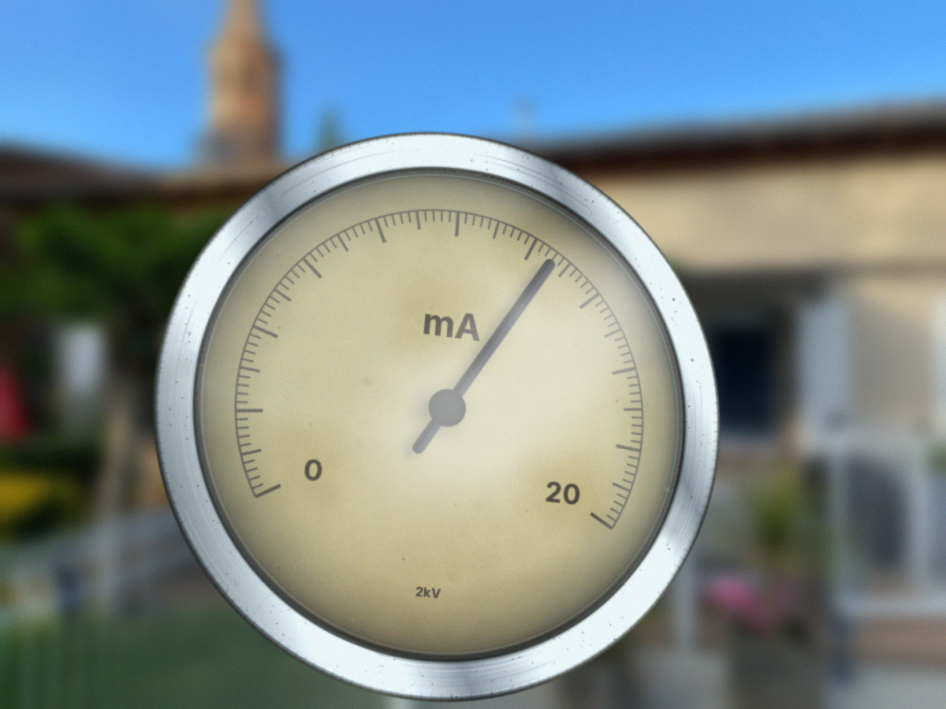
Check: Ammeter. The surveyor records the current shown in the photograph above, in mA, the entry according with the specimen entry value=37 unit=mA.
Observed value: value=12.6 unit=mA
